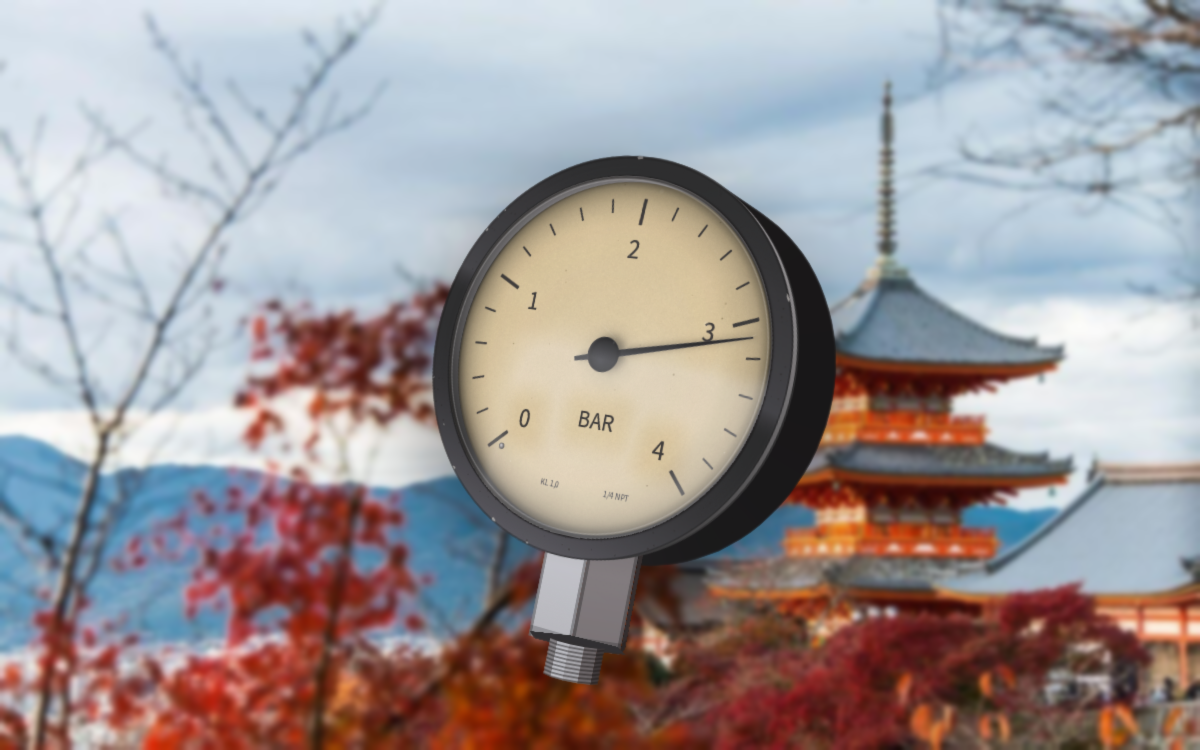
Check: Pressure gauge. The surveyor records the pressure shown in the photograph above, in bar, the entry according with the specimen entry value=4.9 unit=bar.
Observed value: value=3.1 unit=bar
